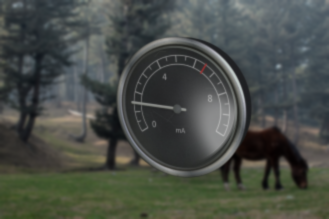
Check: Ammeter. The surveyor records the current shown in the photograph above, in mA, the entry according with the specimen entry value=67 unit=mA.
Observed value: value=1.5 unit=mA
